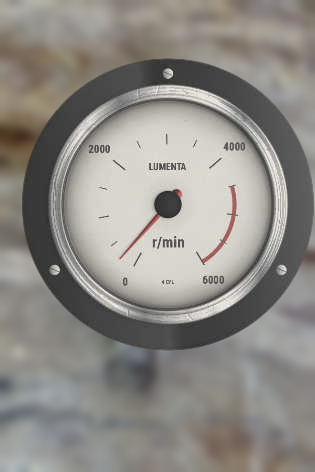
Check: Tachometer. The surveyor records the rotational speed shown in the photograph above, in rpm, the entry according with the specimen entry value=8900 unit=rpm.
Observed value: value=250 unit=rpm
